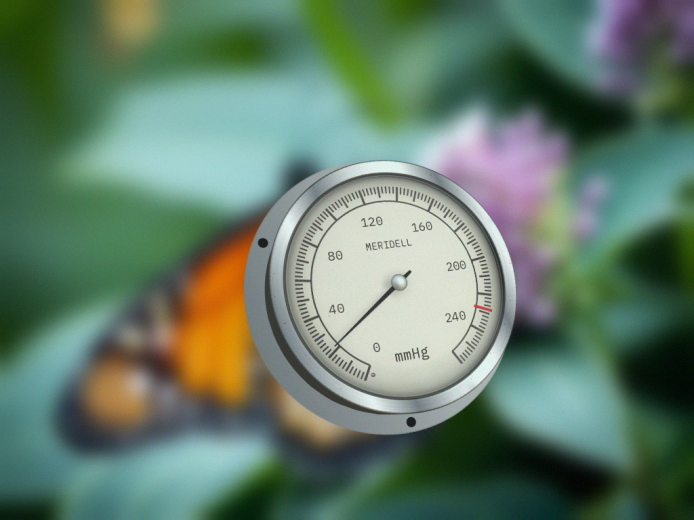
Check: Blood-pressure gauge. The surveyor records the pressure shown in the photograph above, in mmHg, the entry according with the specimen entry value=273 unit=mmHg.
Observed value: value=22 unit=mmHg
